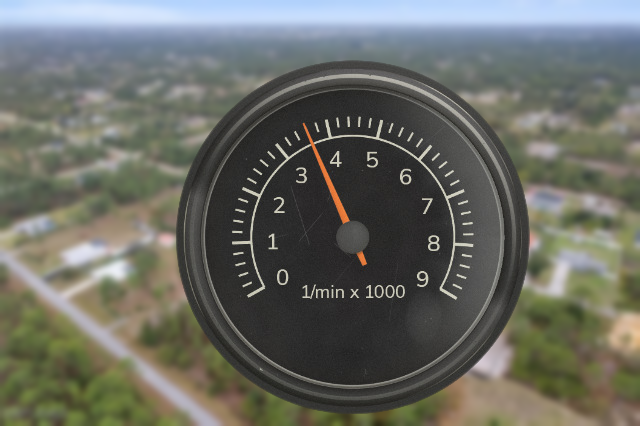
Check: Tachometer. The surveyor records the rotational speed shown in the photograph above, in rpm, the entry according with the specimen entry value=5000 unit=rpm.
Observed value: value=3600 unit=rpm
